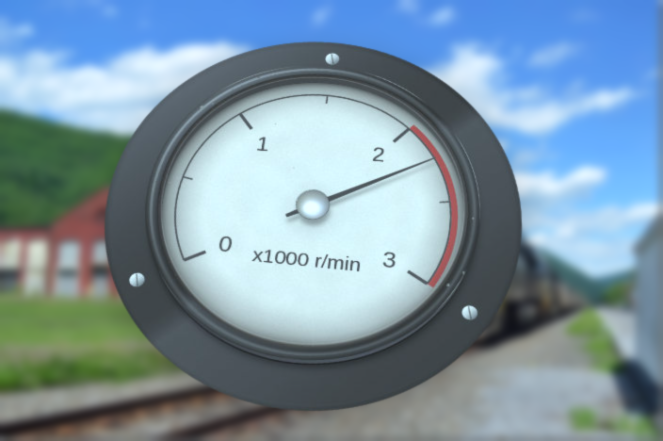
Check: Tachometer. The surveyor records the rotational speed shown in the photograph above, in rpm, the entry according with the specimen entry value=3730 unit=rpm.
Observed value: value=2250 unit=rpm
